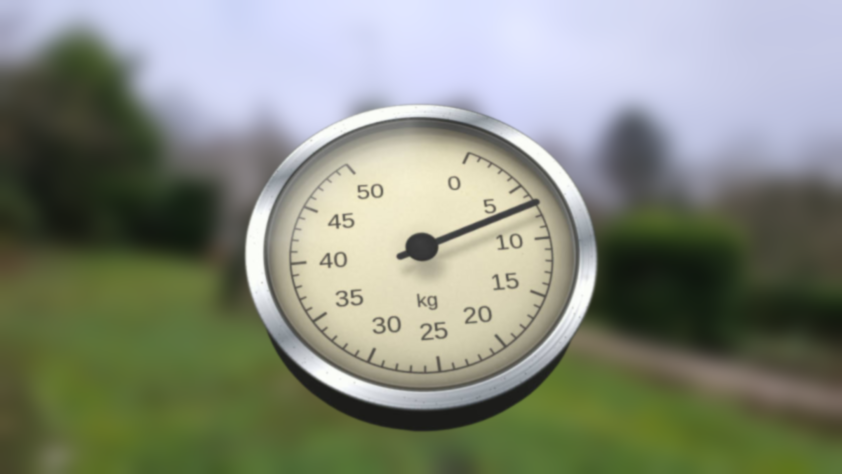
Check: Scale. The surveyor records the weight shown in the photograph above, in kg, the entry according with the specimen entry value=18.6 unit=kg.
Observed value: value=7 unit=kg
